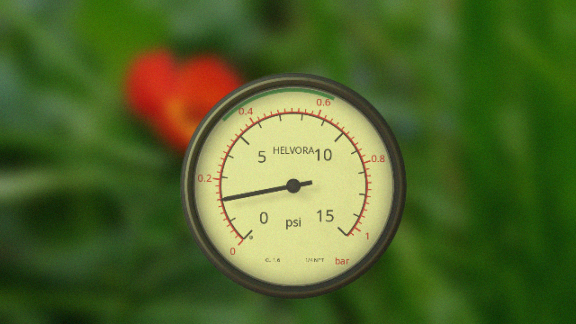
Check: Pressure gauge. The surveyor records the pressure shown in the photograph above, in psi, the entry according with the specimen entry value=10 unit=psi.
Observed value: value=2 unit=psi
